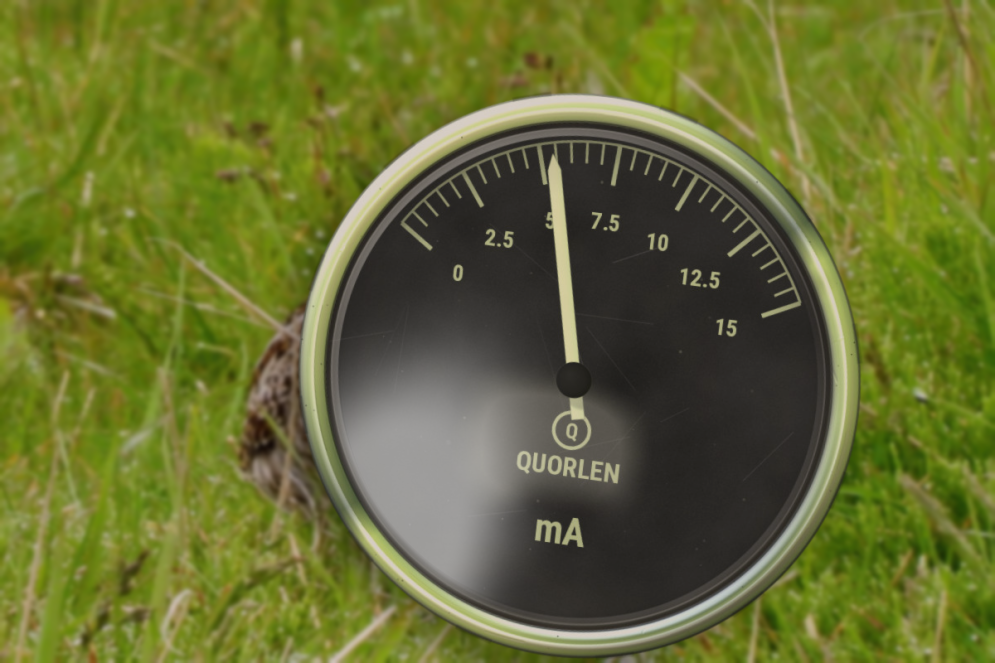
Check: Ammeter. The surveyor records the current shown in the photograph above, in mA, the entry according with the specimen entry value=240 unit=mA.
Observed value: value=5.5 unit=mA
